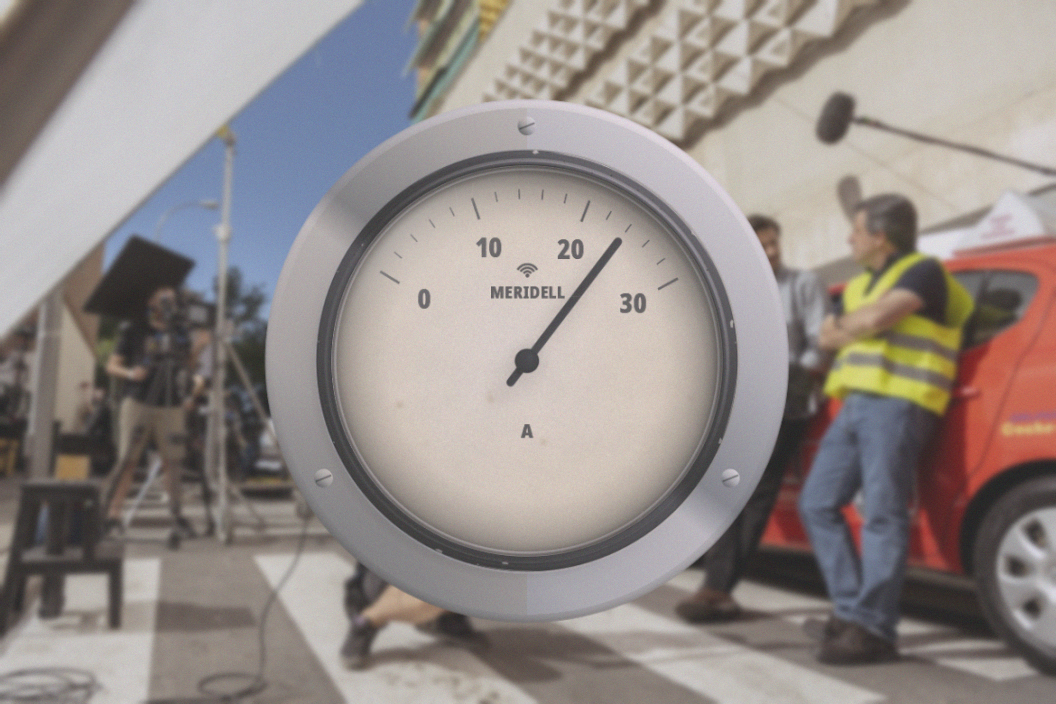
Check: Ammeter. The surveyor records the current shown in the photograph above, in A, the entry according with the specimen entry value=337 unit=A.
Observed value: value=24 unit=A
